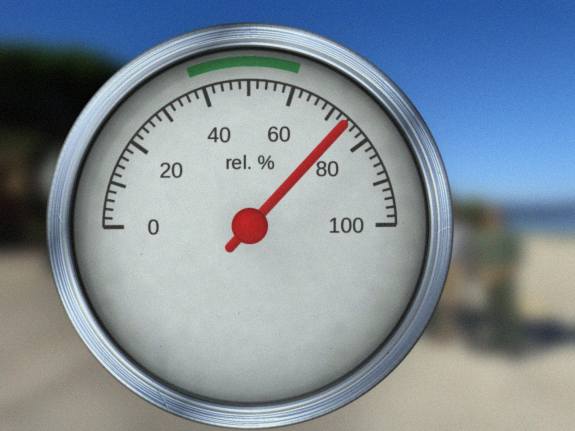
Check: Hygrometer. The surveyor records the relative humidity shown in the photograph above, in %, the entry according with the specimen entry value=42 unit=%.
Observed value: value=74 unit=%
